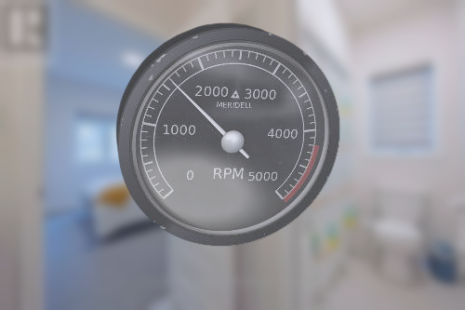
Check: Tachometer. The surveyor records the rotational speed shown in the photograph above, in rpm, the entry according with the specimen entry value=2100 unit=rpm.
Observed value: value=1600 unit=rpm
